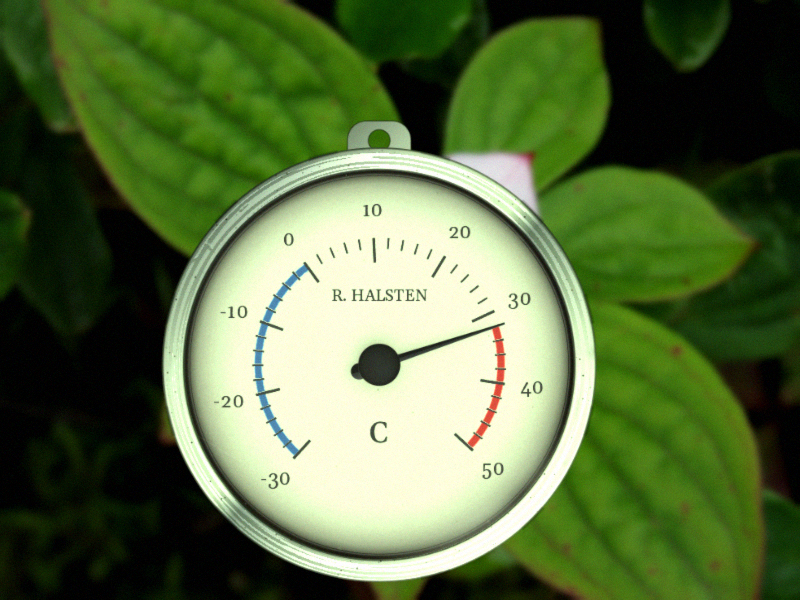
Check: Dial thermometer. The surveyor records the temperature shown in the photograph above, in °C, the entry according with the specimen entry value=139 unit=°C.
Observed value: value=32 unit=°C
